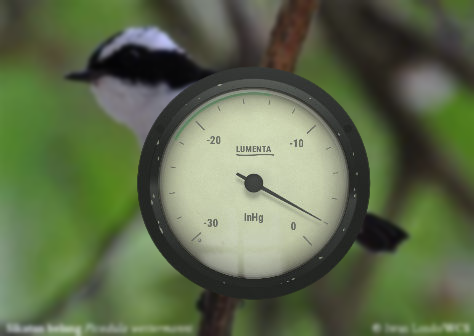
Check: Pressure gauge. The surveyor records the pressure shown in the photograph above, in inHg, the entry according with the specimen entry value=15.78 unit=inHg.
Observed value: value=-2 unit=inHg
